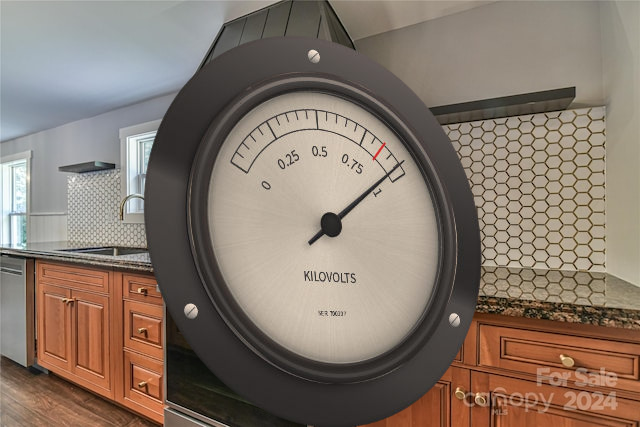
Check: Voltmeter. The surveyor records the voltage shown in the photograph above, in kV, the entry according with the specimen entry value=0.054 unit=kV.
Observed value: value=0.95 unit=kV
